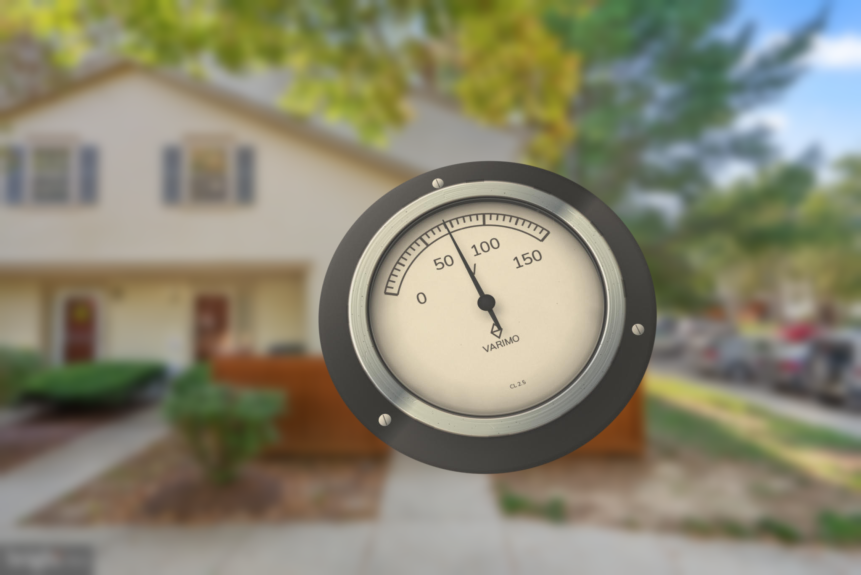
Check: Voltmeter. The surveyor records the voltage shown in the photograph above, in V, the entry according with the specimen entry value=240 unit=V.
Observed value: value=70 unit=V
